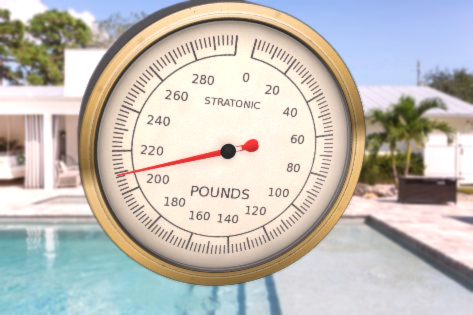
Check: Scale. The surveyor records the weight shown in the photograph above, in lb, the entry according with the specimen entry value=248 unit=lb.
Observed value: value=210 unit=lb
